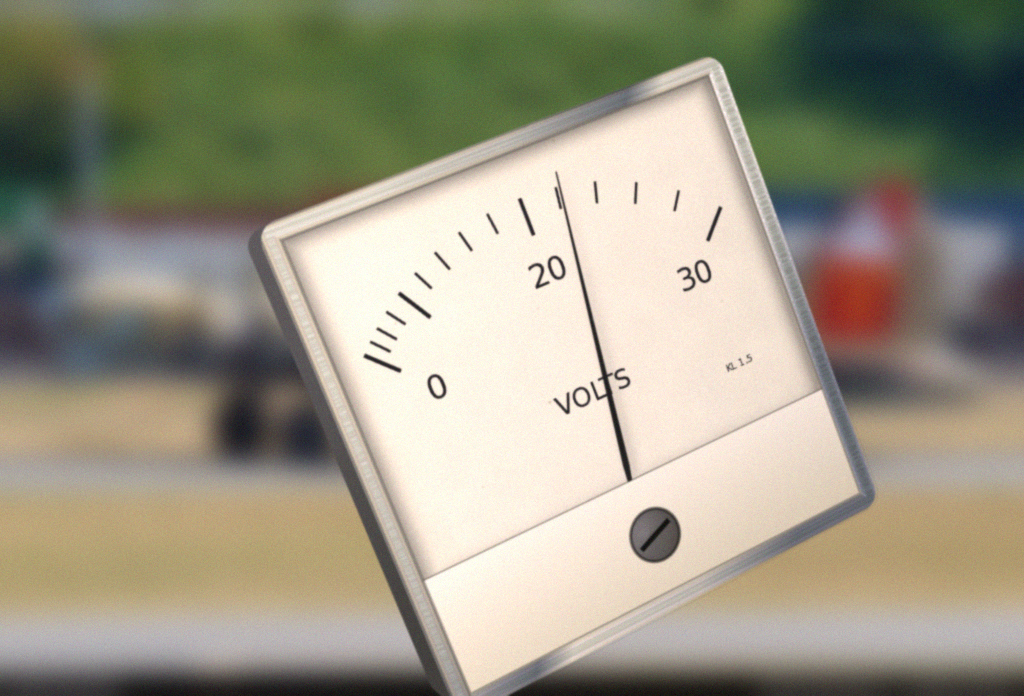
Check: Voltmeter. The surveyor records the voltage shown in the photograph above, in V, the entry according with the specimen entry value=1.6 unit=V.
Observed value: value=22 unit=V
